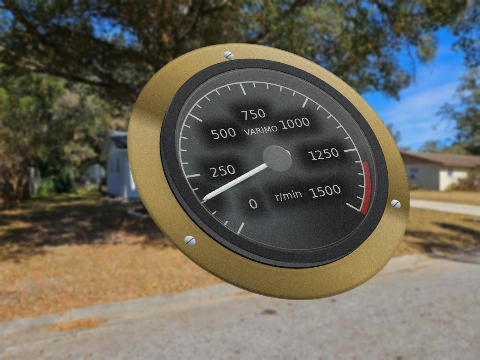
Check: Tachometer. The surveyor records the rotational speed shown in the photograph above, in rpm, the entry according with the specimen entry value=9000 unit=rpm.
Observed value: value=150 unit=rpm
